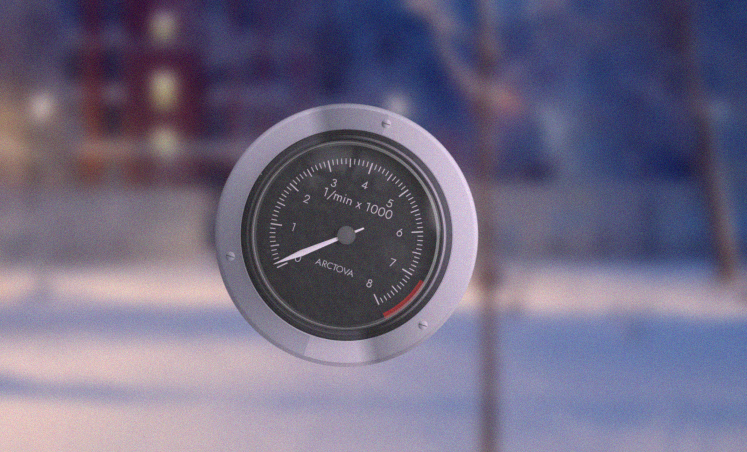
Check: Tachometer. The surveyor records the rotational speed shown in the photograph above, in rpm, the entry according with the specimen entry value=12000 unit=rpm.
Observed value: value=100 unit=rpm
